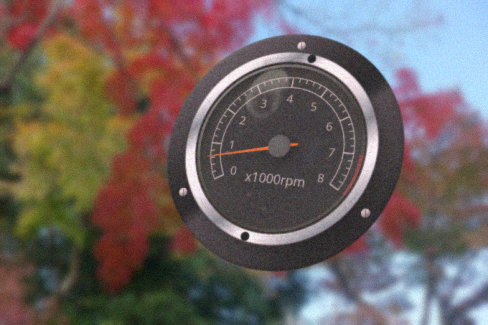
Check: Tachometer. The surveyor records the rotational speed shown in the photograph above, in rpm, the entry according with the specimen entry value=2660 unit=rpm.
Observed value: value=600 unit=rpm
